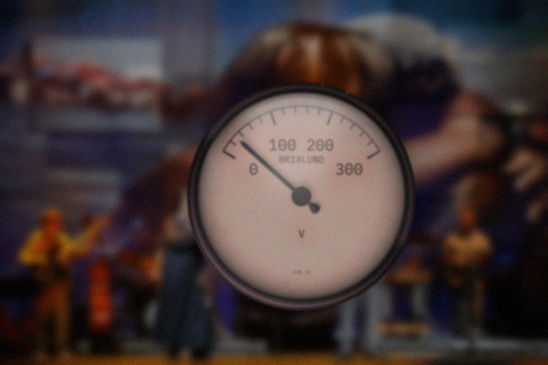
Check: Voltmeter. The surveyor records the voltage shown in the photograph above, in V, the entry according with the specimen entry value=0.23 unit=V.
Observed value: value=30 unit=V
